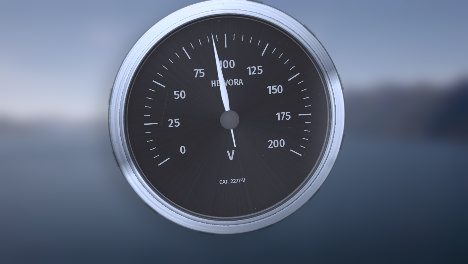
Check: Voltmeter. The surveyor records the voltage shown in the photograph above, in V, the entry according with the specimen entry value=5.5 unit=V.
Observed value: value=92.5 unit=V
